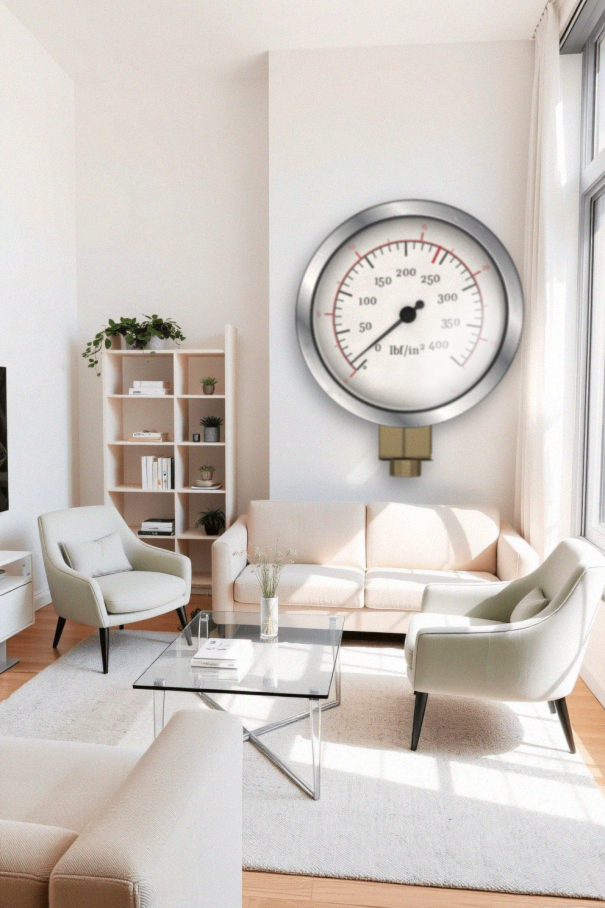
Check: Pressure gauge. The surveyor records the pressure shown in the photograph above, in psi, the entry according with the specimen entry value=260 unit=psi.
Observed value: value=10 unit=psi
